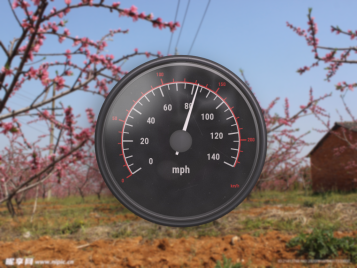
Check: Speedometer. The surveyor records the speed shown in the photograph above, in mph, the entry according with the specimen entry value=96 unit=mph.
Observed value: value=82.5 unit=mph
